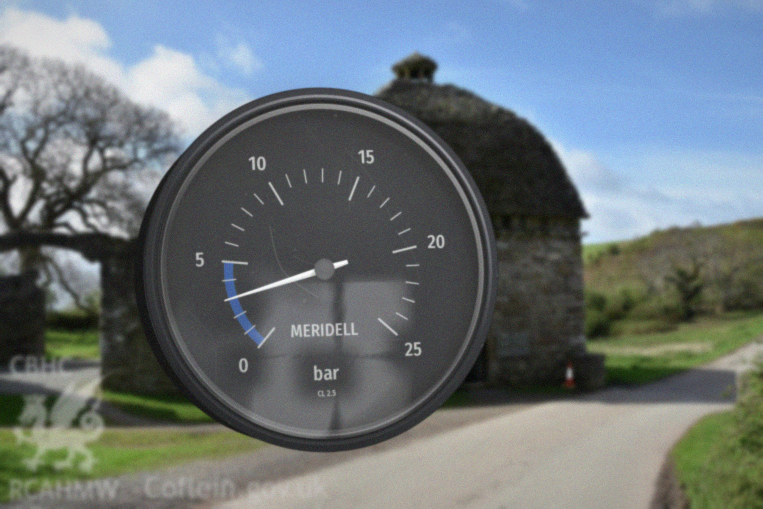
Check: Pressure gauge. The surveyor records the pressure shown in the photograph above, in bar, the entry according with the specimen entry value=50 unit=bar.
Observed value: value=3 unit=bar
